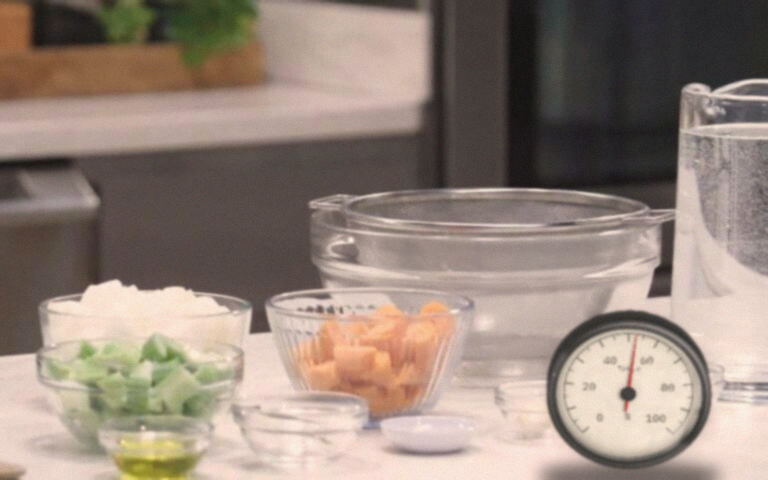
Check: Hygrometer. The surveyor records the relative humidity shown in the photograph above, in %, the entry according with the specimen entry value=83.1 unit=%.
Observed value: value=52.5 unit=%
